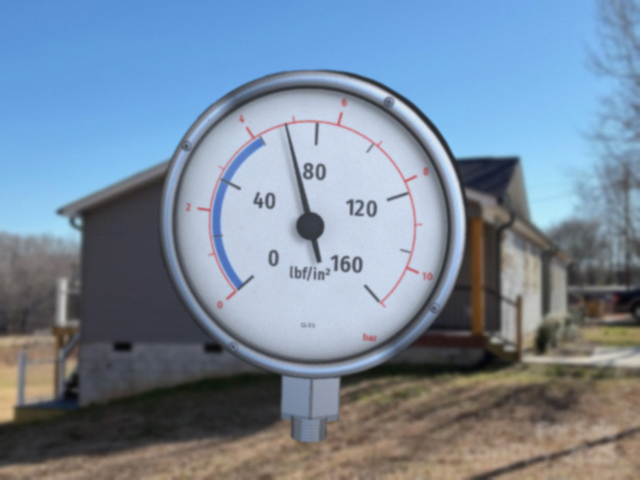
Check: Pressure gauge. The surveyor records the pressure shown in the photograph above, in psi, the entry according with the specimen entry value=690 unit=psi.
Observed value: value=70 unit=psi
